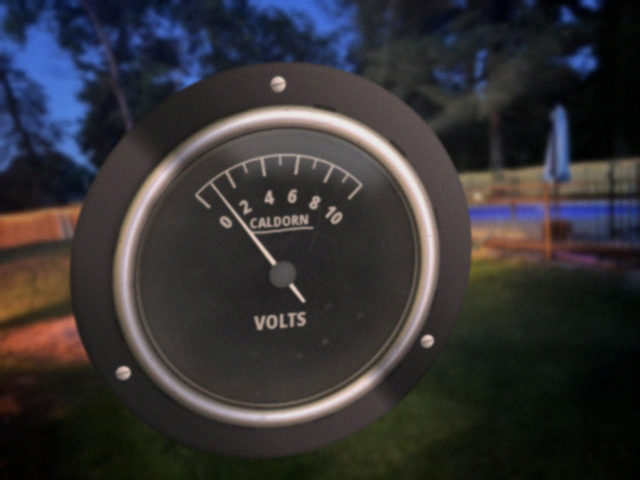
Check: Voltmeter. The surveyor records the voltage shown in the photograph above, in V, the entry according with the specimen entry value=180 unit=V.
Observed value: value=1 unit=V
